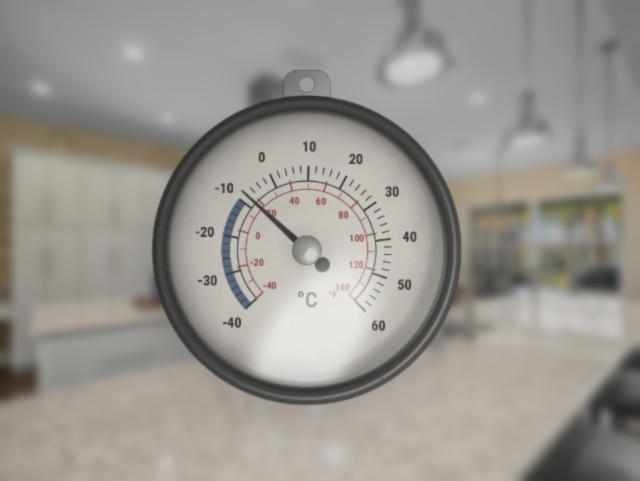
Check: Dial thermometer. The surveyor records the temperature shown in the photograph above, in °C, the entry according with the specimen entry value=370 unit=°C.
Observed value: value=-8 unit=°C
